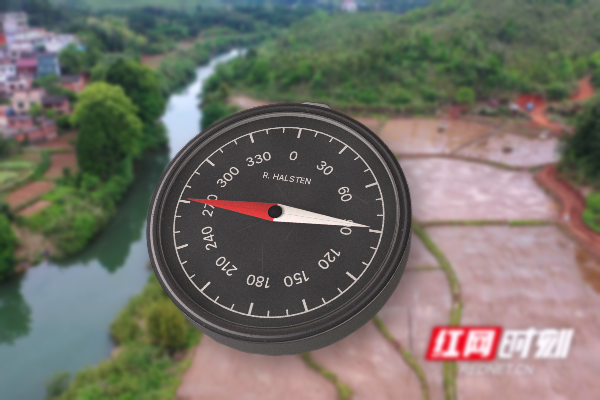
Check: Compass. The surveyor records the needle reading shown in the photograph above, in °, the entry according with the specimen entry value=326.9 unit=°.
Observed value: value=270 unit=°
